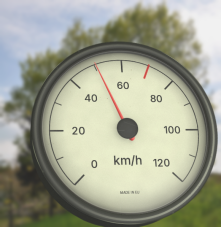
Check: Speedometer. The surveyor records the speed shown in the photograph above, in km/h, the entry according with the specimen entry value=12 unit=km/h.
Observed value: value=50 unit=km/h
